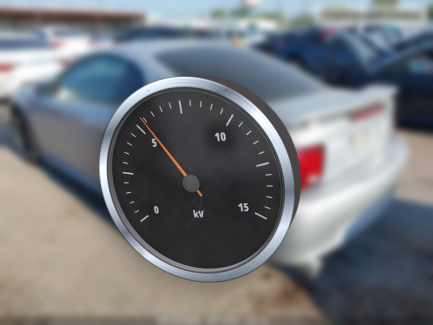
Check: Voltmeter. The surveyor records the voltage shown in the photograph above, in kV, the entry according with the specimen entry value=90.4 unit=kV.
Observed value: value=5.5 unit=kV
